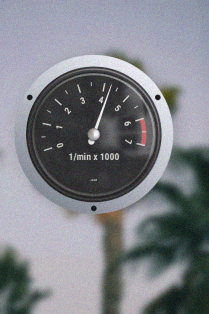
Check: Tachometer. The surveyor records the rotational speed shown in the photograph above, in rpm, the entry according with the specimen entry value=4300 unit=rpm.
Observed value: value=4250 unit=rpm
